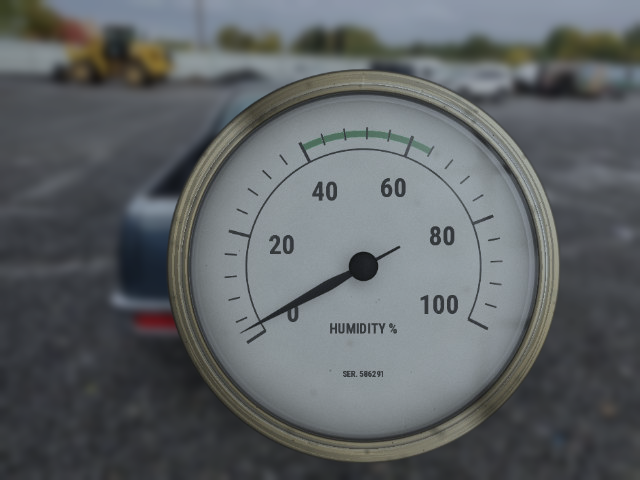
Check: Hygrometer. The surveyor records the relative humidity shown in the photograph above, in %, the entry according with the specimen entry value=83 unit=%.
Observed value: value=2 unit=%
